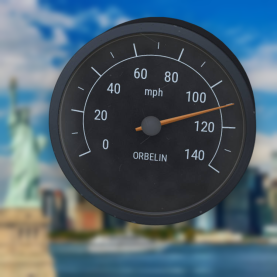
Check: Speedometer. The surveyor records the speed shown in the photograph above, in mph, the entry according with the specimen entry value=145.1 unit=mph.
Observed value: value=110 unit=mph
